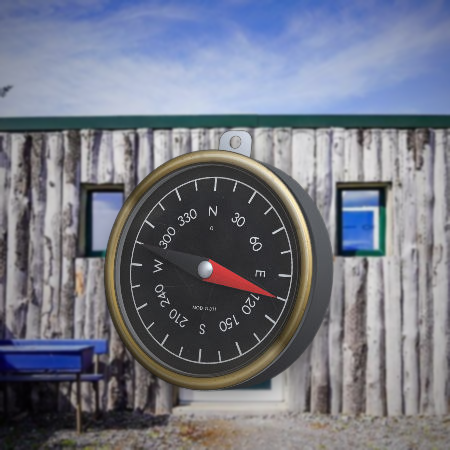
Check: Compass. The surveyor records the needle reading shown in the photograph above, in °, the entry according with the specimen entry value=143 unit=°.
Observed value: value=105 unit=°
